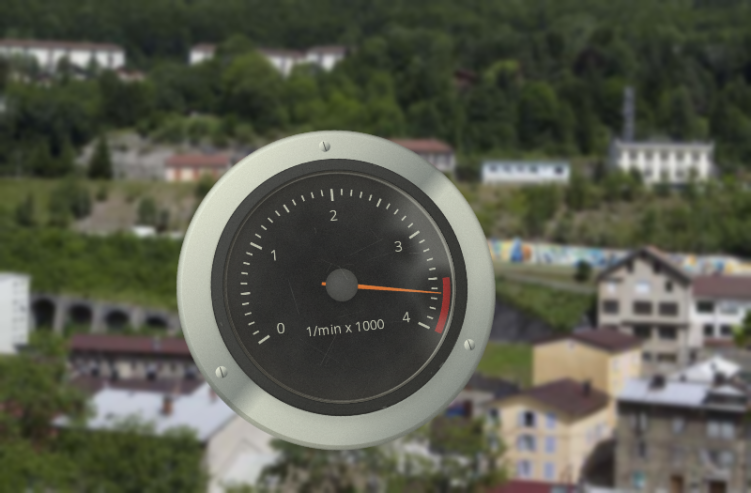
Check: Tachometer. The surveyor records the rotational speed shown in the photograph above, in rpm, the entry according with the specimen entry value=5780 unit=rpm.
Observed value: value=3650 unit=rpm
